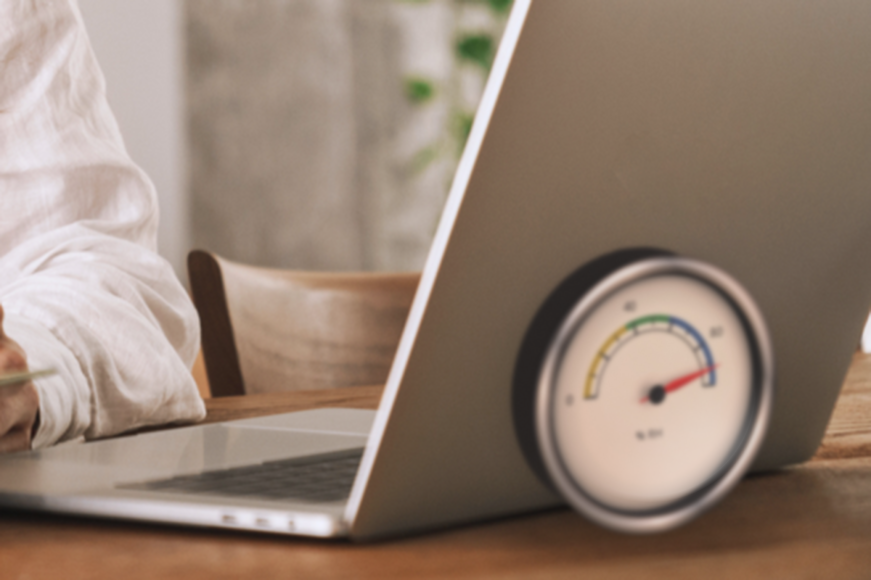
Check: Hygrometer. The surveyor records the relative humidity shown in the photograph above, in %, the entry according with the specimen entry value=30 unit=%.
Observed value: value=90 unit=%
